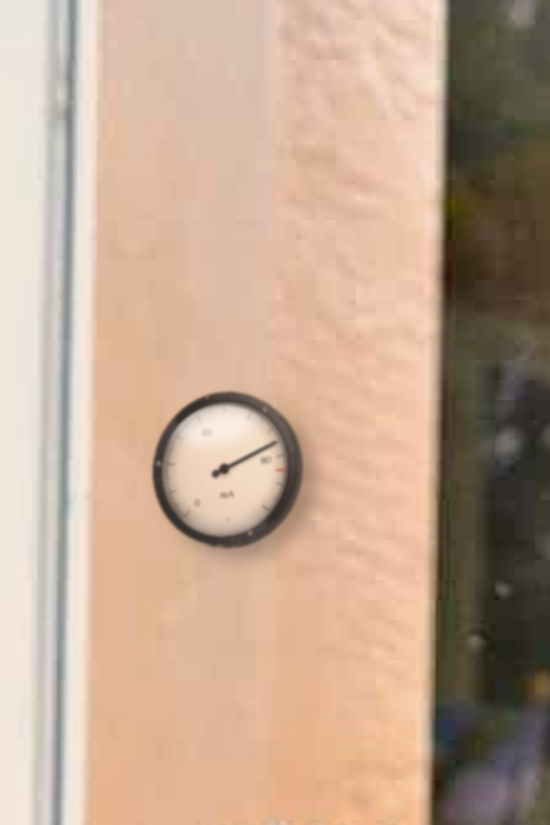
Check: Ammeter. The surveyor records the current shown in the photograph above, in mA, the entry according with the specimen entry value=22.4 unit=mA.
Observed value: value=75 unit=mA
